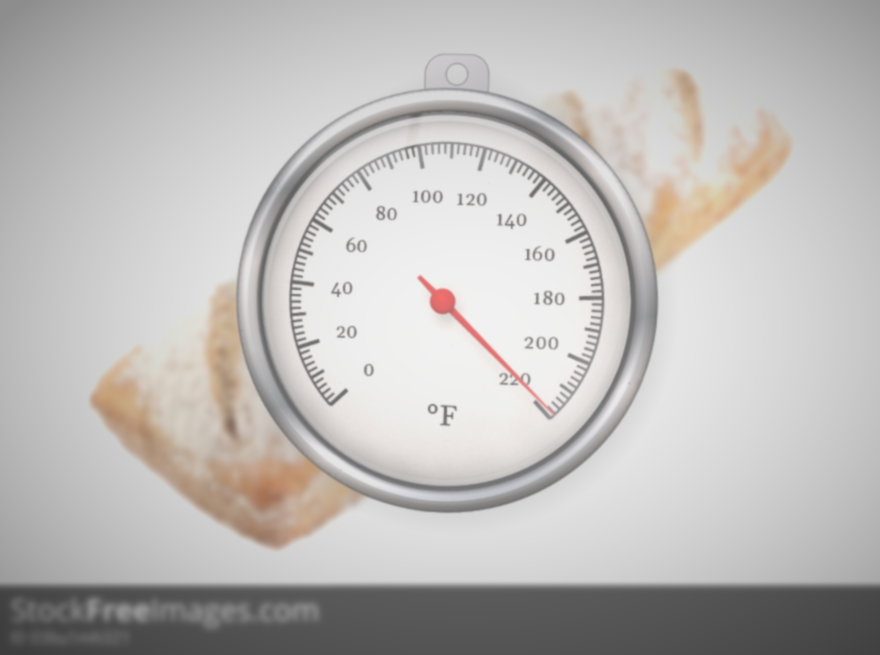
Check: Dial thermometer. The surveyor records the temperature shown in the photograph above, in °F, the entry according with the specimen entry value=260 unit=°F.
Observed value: value=218 unit=°F
